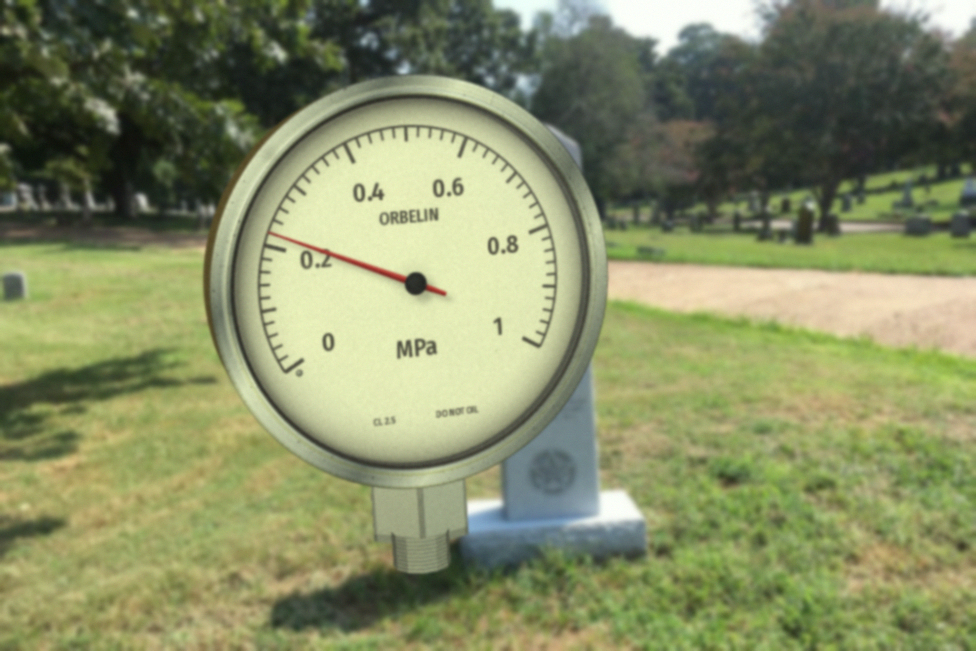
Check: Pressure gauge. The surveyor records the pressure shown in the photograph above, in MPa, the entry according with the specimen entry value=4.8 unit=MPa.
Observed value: value=0.22 unit=MPa
